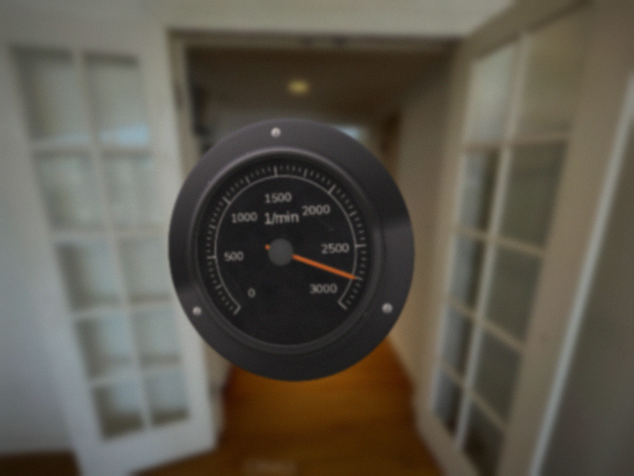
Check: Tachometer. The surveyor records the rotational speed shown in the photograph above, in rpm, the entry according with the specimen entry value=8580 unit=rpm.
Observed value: value=2750 unit=rpm
